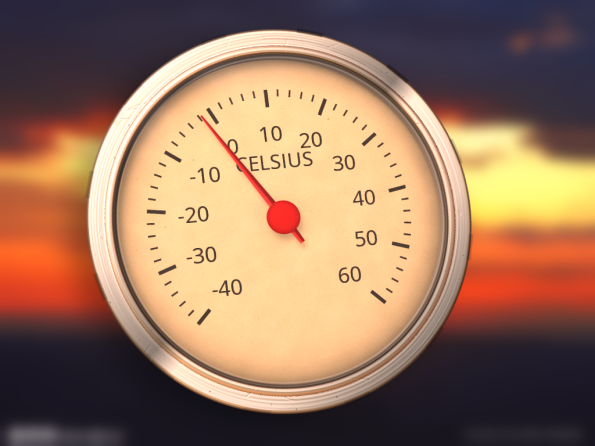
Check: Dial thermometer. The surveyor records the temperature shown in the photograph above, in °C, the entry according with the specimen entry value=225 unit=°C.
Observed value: value=-2 unit=°C
